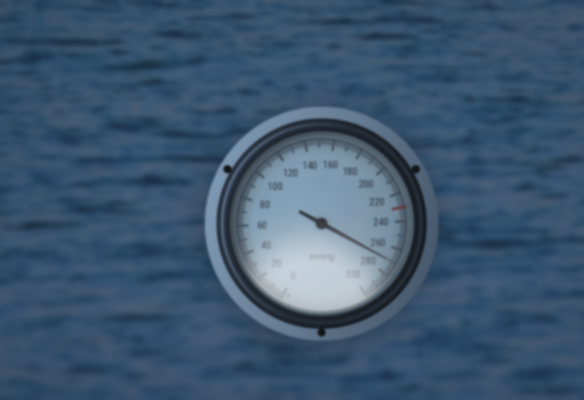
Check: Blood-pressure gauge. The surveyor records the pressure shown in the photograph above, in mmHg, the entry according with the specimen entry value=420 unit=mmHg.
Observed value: value=270 unit=mmHg
